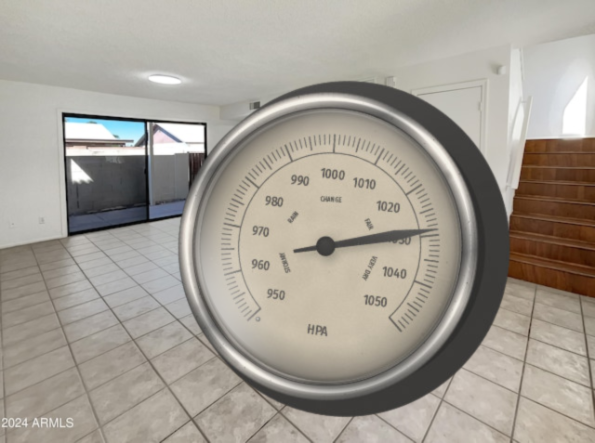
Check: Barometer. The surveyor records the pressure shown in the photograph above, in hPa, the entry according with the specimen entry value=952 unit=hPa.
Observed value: value=1029 unit=hPa
